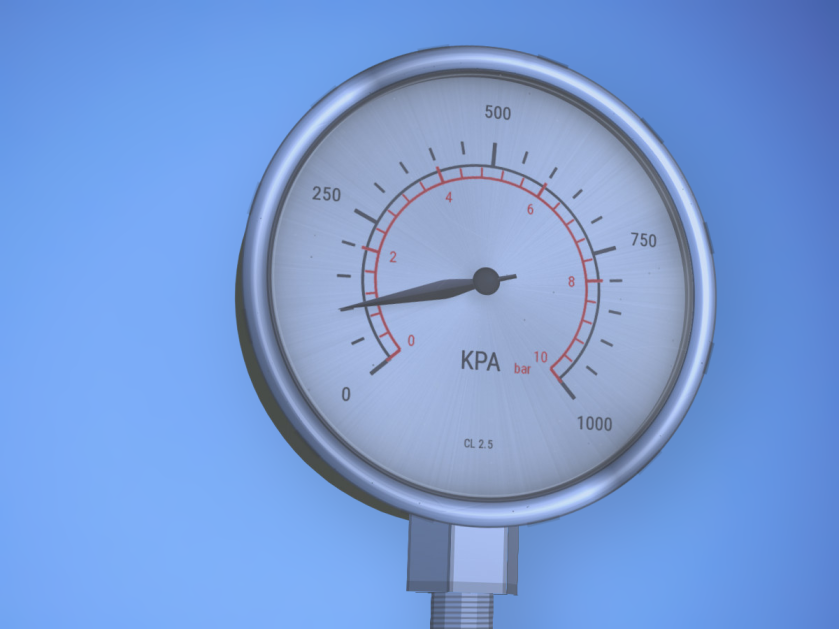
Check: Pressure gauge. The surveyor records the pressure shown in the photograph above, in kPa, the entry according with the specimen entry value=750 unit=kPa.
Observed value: value=100 unit=kPa
